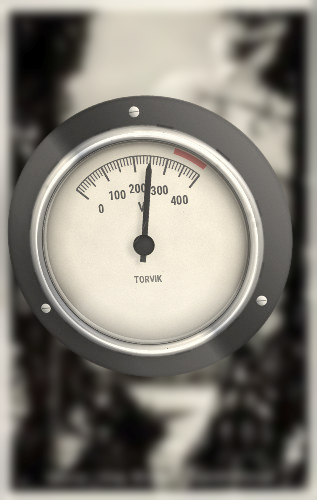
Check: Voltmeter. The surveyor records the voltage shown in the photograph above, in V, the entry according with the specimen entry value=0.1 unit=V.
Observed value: value=250 unit=V
